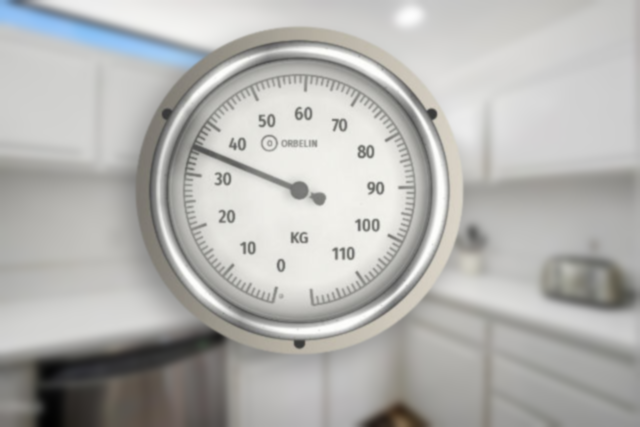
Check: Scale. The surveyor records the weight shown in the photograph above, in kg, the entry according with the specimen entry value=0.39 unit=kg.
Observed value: value=35 unit=kg
